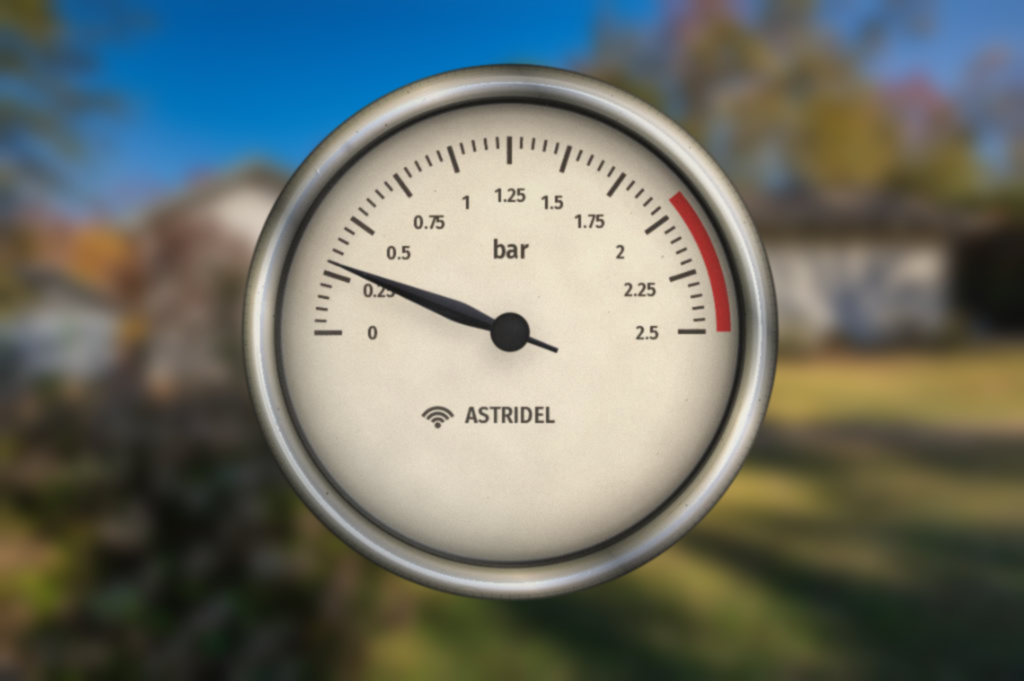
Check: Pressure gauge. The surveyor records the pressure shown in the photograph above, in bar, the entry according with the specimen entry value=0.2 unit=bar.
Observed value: value=0.3 unit=bar
